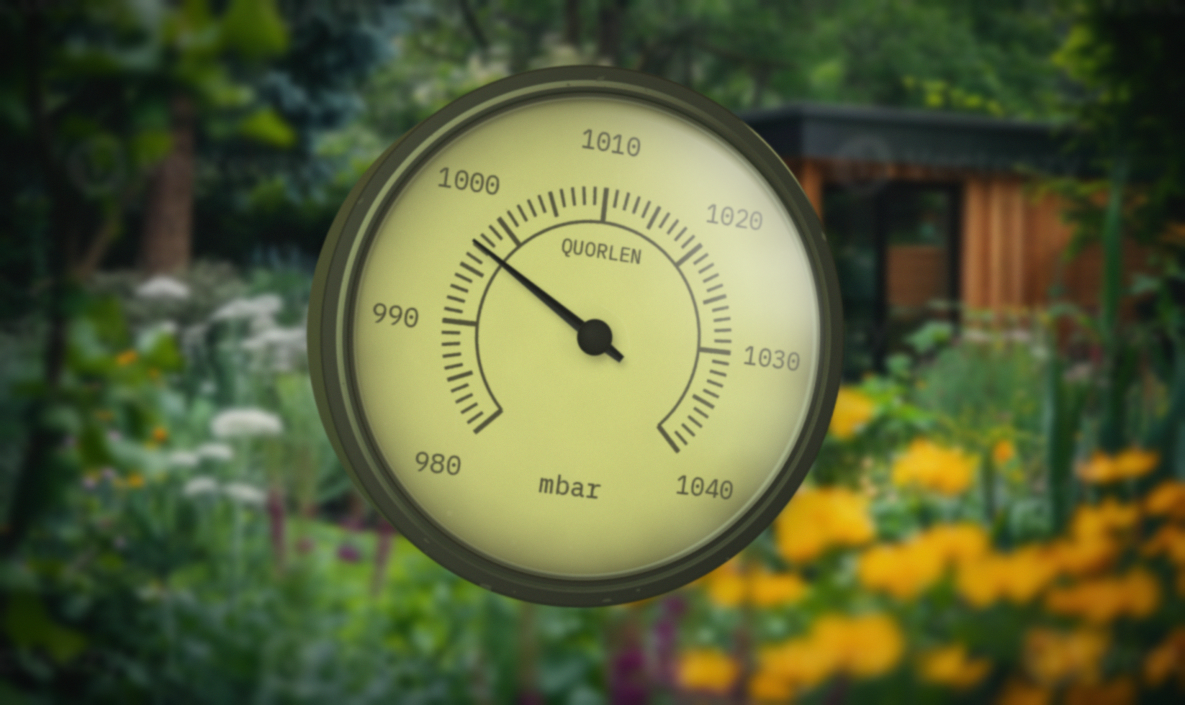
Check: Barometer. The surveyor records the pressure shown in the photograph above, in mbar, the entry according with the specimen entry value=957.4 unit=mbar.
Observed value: value=997 unit=mbar
